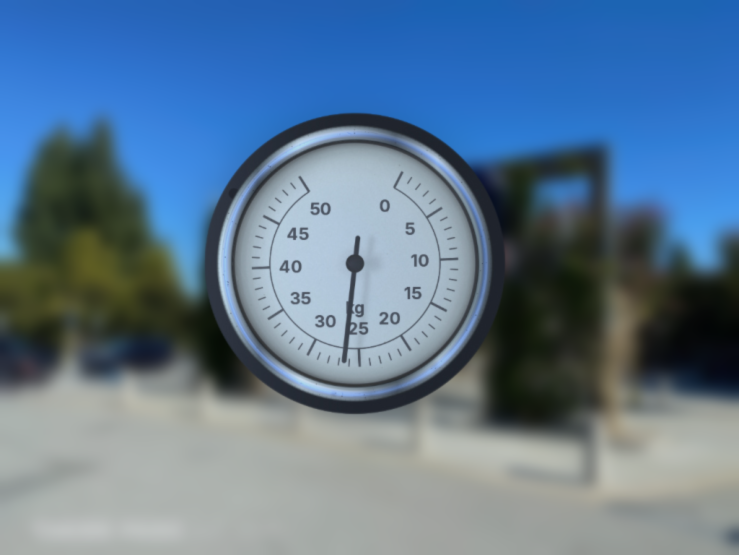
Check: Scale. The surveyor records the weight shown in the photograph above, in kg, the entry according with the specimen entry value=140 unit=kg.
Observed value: value=26.5 unit=kg
